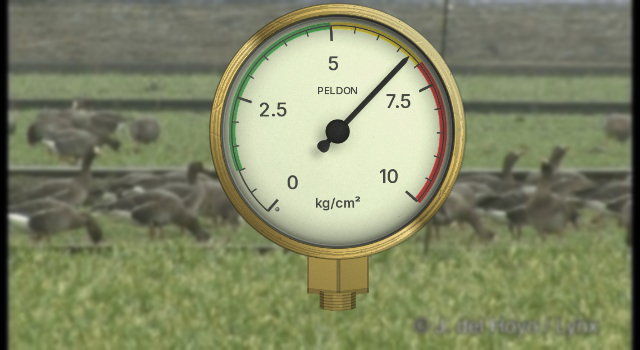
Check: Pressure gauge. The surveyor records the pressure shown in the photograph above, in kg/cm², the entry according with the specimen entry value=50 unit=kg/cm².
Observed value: value=6.75 unit=kg/cm²
